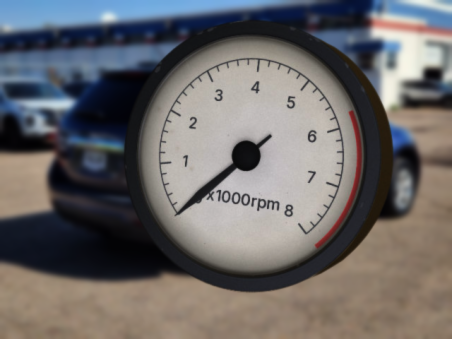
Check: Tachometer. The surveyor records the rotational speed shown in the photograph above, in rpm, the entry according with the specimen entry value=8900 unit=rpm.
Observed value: value=0 unit=rpm
